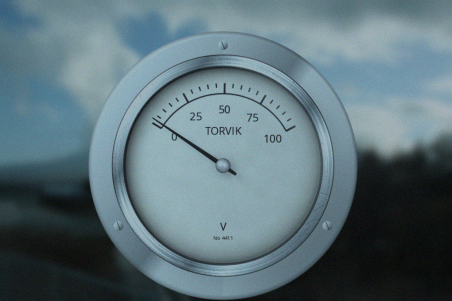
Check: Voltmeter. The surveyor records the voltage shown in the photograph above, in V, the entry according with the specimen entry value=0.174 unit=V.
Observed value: value=2.5 unit=V
